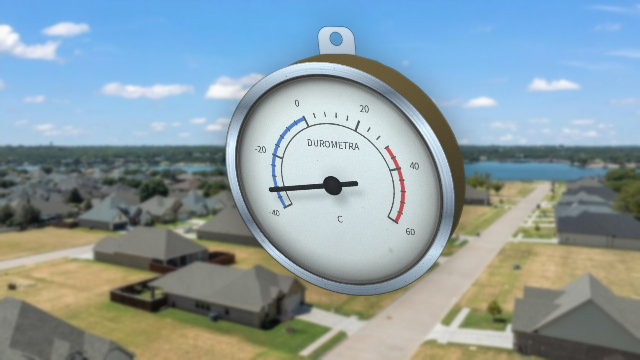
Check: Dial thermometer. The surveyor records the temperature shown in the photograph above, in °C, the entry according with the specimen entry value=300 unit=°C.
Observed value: value=-32 unit=°C
